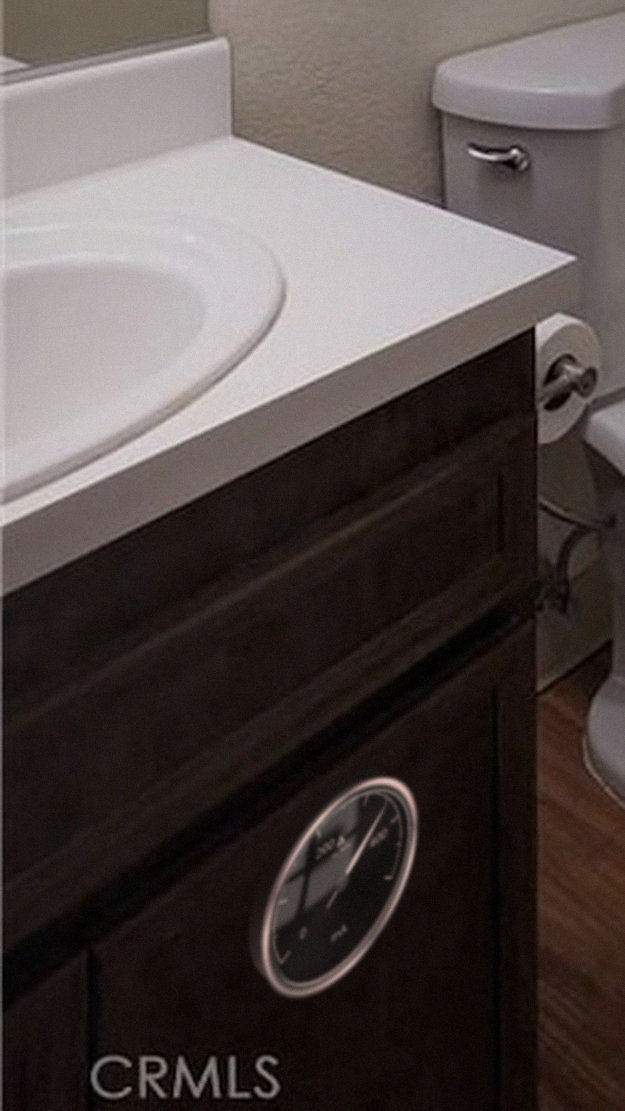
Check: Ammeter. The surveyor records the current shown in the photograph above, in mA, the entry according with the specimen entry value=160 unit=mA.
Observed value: value=350 unit=mA
